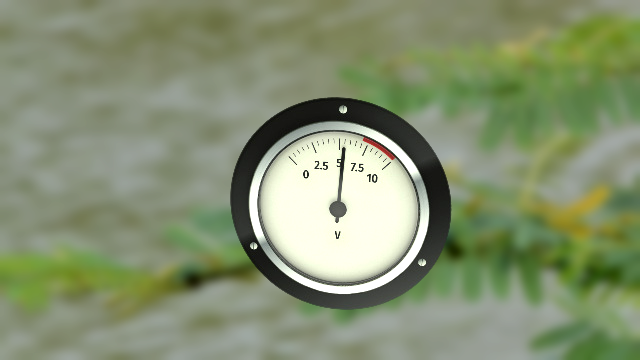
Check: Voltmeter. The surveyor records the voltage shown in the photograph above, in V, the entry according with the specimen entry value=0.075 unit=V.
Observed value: value=5.5 unit=V
